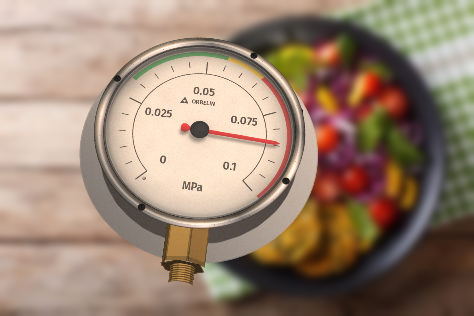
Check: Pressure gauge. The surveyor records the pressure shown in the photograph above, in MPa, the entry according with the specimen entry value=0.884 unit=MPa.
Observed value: value=0.085 unit=MPa
